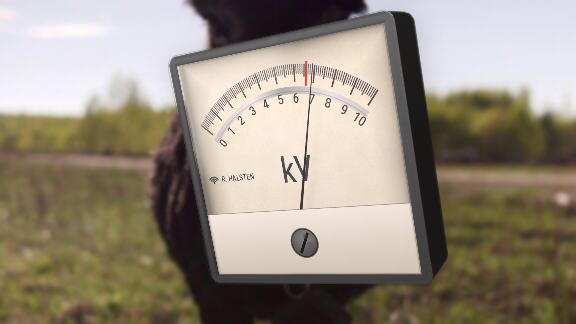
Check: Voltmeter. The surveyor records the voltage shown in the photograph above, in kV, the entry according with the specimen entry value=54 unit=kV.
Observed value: value=7 unit=kV
